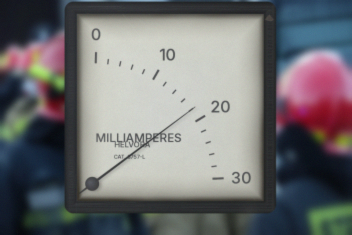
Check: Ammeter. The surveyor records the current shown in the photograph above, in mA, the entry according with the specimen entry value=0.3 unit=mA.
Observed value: value=18 unit=mA
